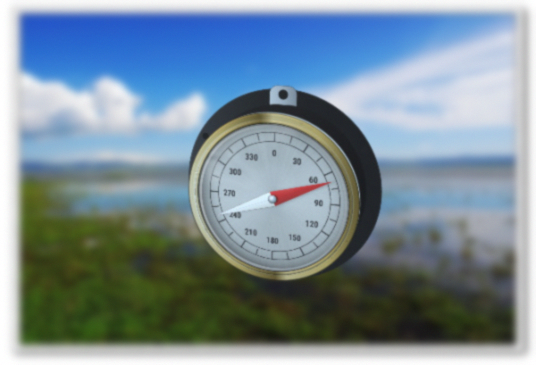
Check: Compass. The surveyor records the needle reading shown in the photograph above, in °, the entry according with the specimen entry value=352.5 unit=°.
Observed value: value=67.5 unit=°
